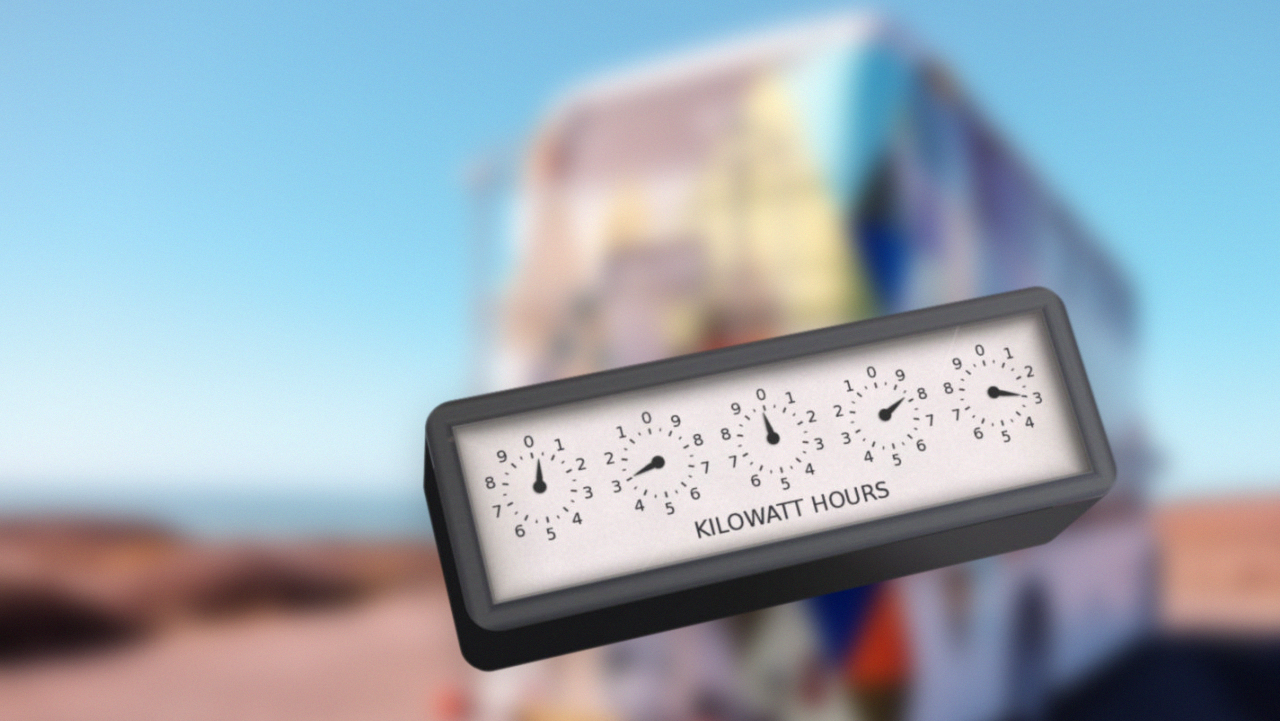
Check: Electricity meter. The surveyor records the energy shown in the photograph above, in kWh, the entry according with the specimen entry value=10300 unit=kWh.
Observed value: value=2983 unit=kWh
